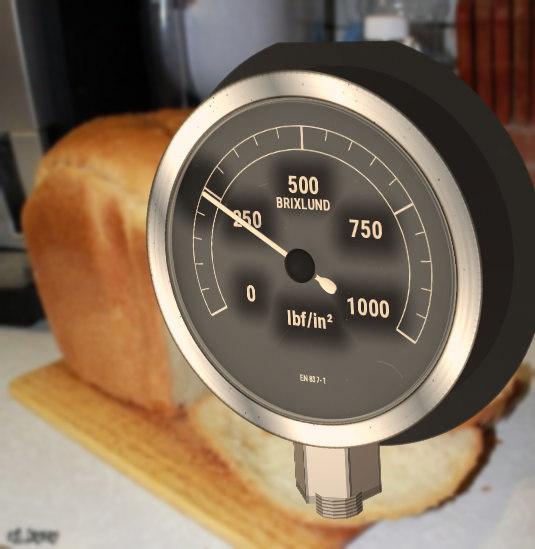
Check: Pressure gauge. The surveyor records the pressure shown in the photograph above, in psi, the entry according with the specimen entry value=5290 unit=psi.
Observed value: value=250 unit=psi
